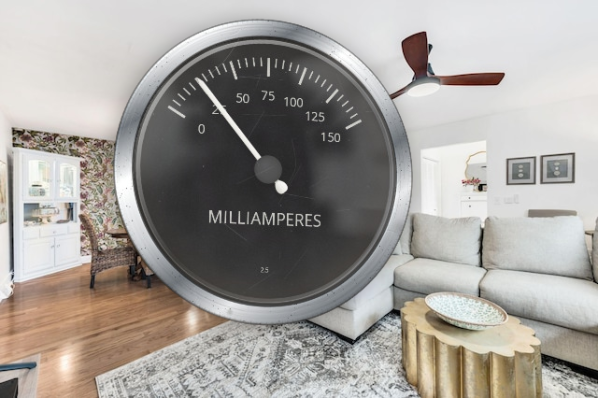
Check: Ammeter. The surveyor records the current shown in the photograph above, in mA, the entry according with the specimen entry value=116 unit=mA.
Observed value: value=25 unit=mA
